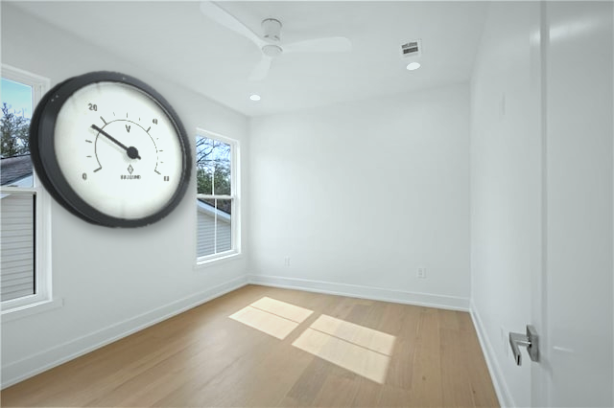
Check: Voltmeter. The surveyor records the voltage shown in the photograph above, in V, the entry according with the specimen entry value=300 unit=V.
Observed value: value=15 unit=V
